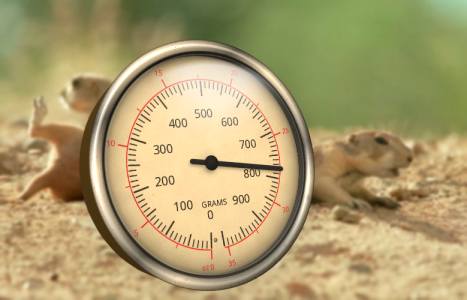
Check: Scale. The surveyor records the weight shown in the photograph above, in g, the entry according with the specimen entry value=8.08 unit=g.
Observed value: value=780 unit=g
